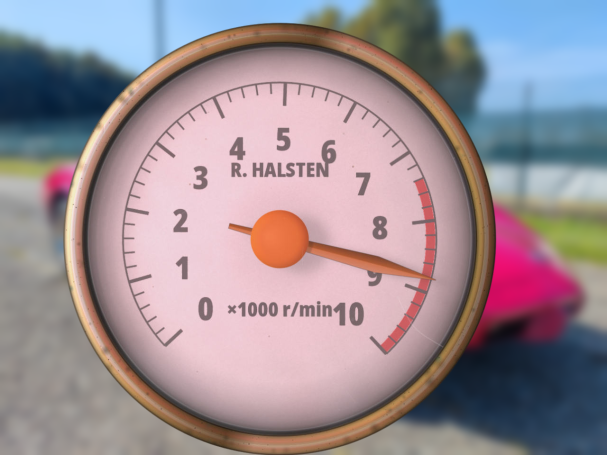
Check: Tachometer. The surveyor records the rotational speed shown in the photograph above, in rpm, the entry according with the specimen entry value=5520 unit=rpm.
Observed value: value=8800 unit=rpm
